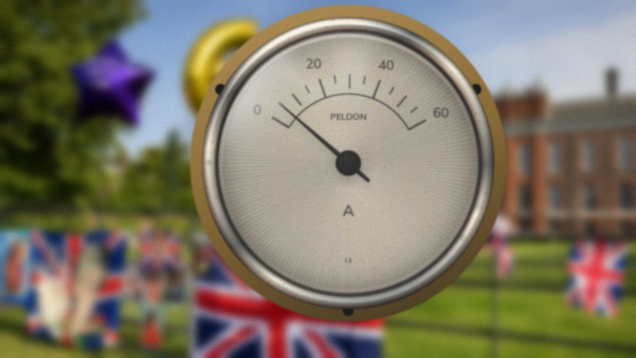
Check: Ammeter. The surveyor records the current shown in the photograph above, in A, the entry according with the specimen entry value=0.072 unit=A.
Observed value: value=5 unit=A
